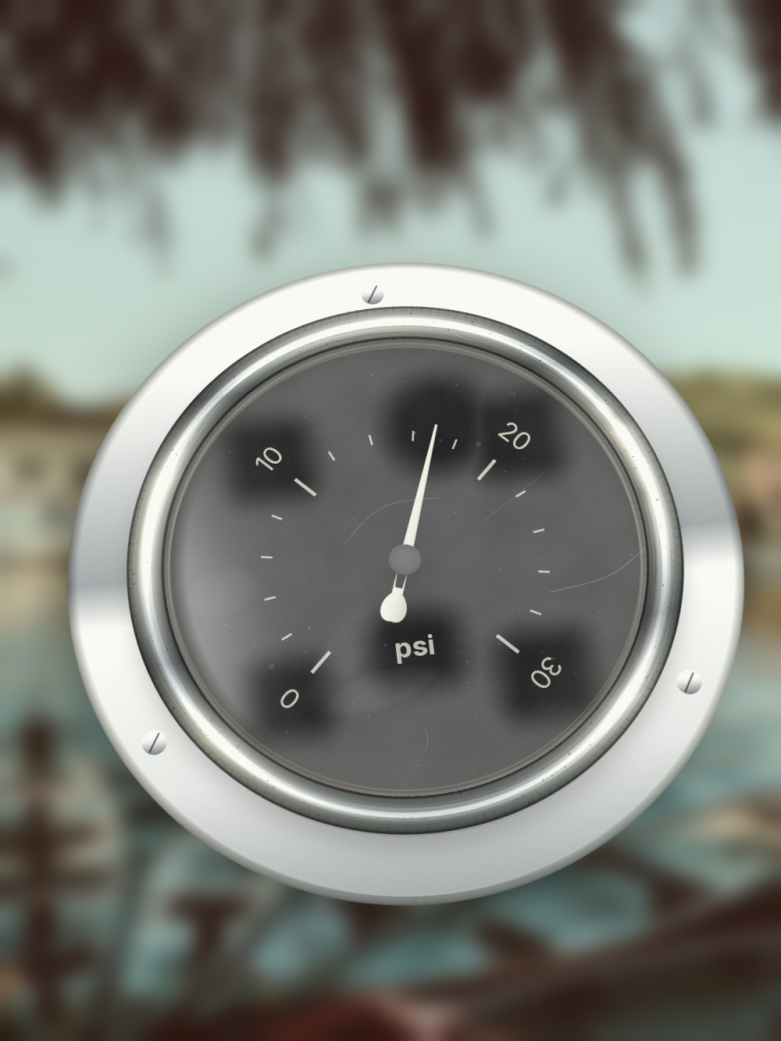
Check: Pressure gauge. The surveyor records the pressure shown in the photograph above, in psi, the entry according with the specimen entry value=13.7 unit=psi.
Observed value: value=17 unit=psi
